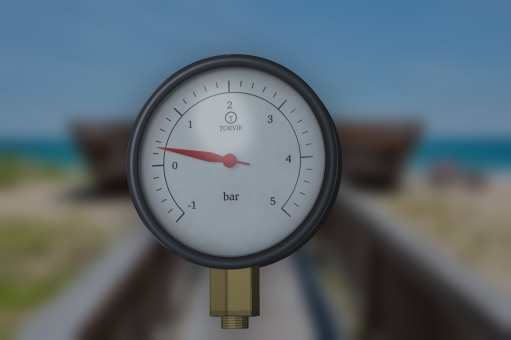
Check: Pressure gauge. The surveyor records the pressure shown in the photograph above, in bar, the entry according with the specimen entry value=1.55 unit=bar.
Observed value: value=0.3 unit=bar
